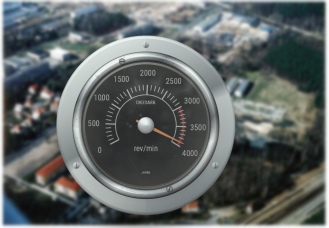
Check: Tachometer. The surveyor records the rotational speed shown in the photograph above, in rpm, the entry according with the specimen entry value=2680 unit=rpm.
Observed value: value=3900 unit=rpm
